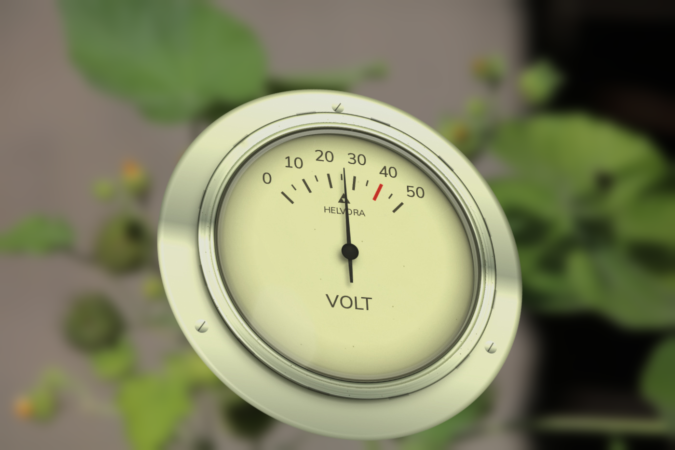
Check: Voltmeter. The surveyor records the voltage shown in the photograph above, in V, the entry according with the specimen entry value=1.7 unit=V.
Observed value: value=25 unit=V
